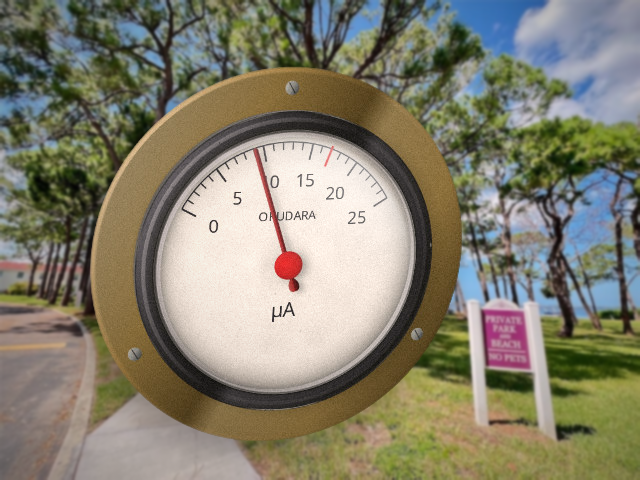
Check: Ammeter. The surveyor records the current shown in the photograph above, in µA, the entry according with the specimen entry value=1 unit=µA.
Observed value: value=9 unit=µA
